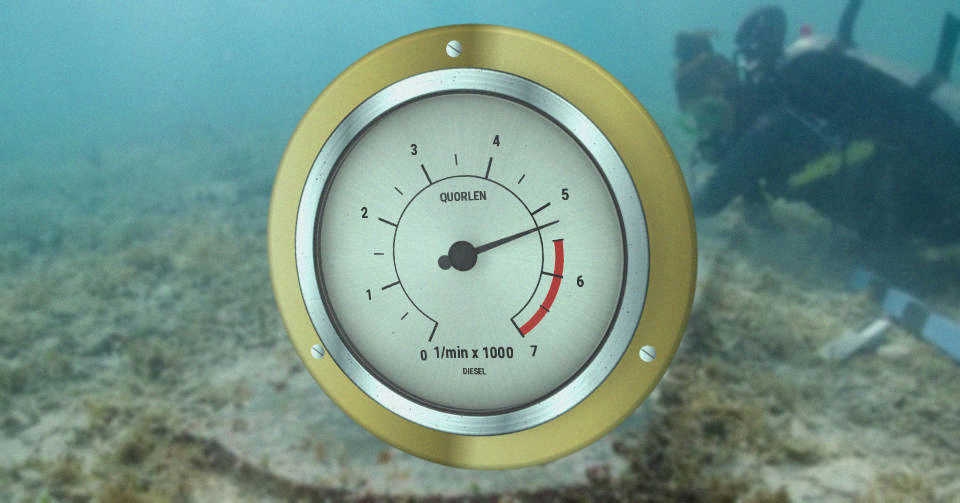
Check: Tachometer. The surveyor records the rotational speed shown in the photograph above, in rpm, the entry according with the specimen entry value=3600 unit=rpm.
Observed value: value=5250 unit=rpm
